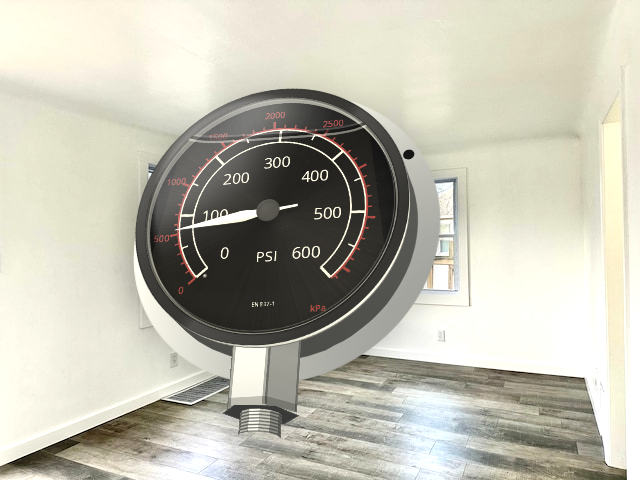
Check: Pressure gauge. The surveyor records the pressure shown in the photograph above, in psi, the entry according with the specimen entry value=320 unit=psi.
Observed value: value=75 unit=psi
